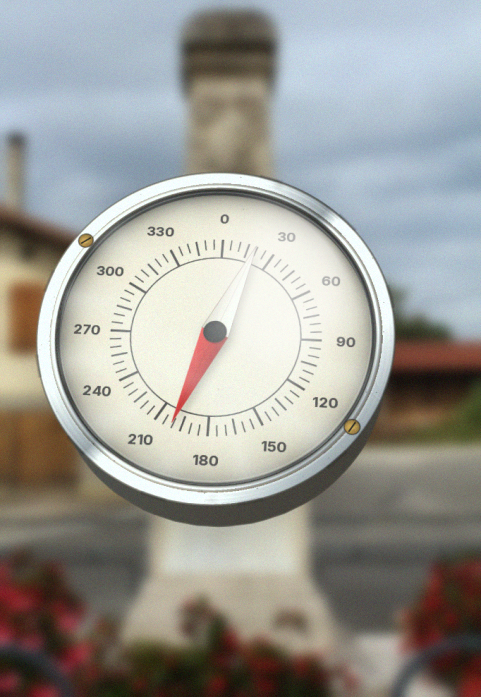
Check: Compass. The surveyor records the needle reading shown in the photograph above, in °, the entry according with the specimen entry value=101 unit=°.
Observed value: value=200 unit=°
